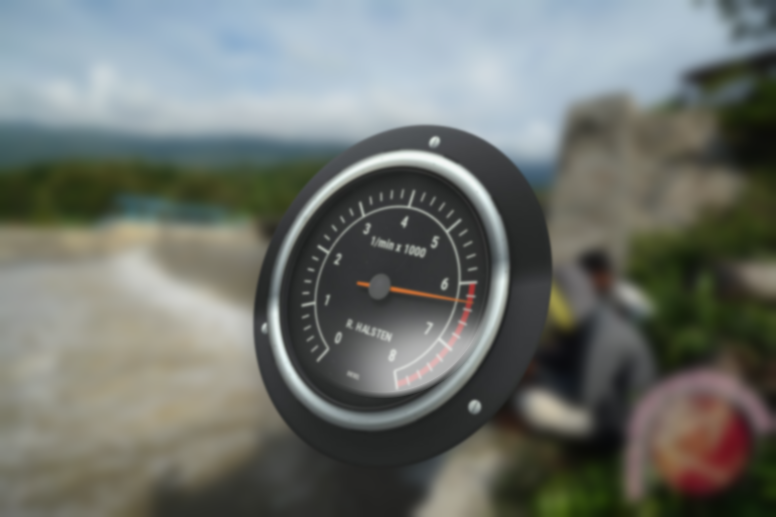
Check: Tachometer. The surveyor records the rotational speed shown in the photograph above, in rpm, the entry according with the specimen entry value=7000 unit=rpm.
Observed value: value=6300 unit=rpm
